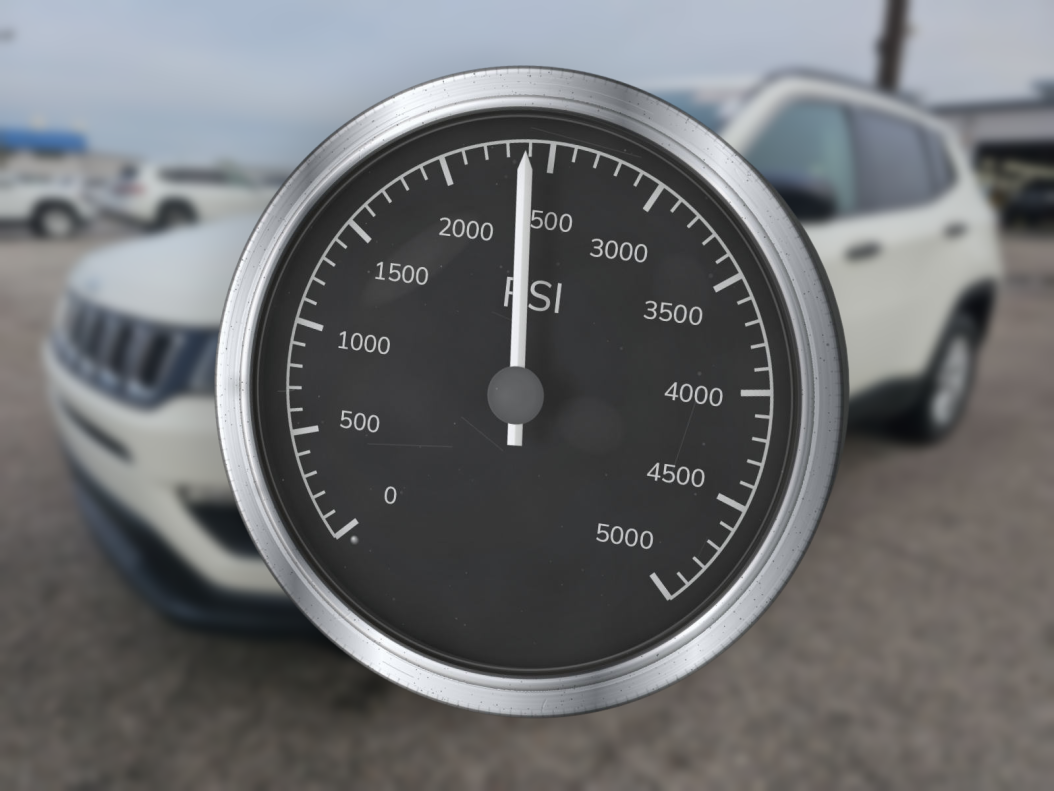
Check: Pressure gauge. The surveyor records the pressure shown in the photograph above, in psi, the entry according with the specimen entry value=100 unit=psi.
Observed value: value=2400 unit=psi
